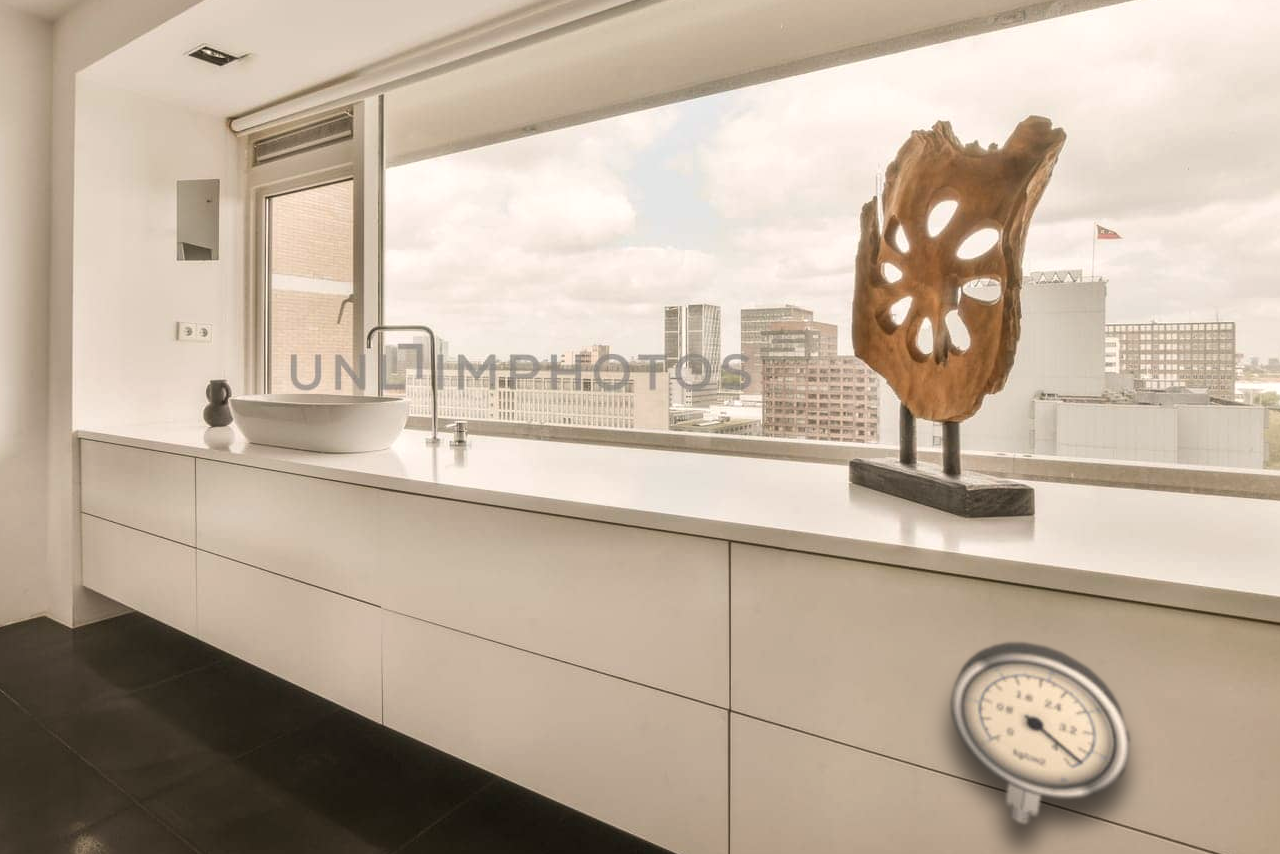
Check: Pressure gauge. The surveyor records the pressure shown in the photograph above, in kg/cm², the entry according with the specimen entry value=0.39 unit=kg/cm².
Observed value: value=3.8 unit=kg/cm²
